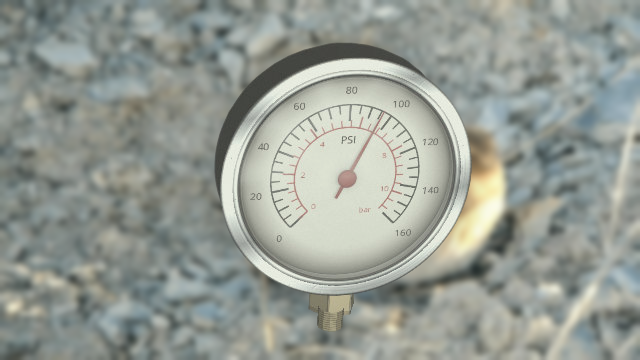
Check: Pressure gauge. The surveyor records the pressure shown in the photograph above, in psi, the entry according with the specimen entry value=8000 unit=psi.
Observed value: value=95 unit=psi
